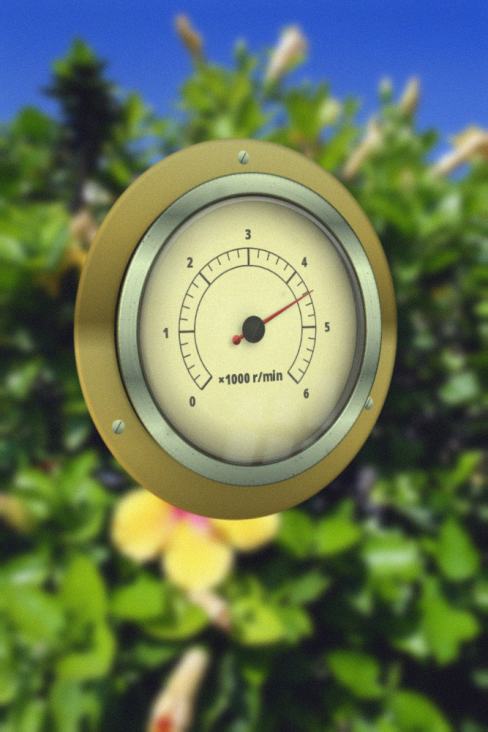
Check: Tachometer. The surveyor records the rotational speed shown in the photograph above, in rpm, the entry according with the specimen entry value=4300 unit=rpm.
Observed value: value=4400 unit=rpm
